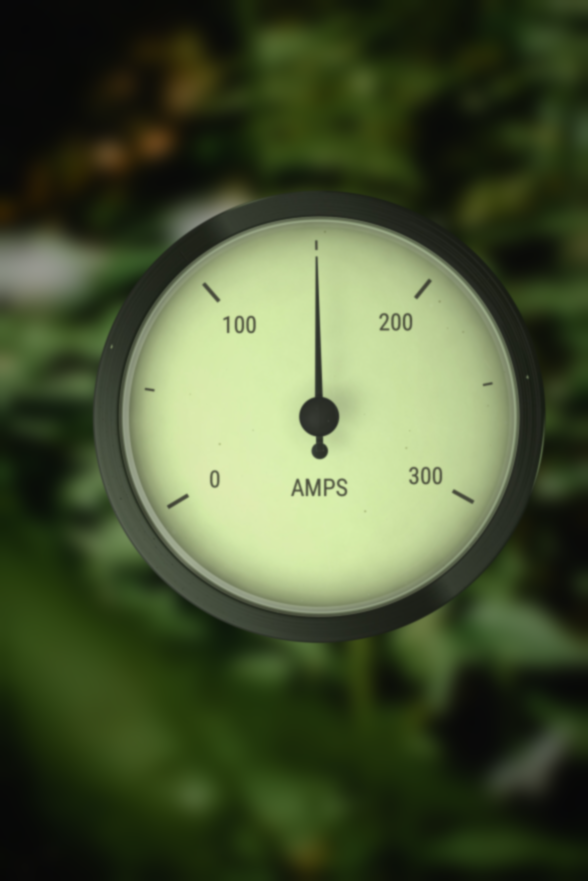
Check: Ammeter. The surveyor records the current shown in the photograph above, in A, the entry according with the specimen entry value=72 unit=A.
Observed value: value=150 unit=A
